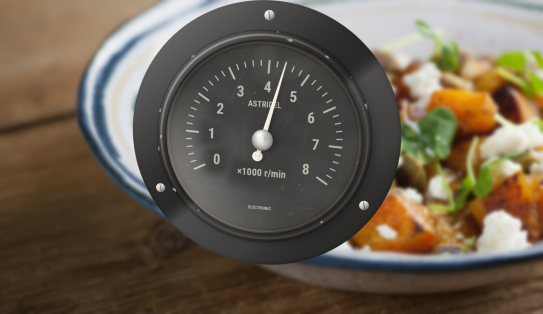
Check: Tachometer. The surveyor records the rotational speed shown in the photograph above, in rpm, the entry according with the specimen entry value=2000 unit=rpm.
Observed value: value=4400 unit=rpm
